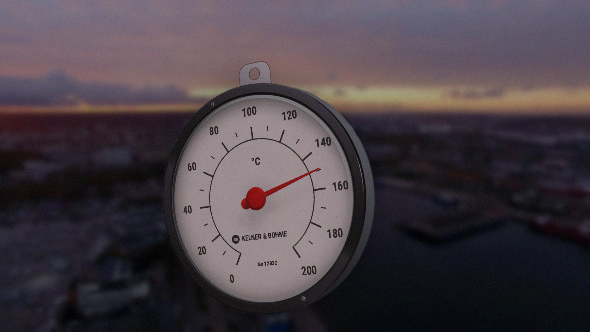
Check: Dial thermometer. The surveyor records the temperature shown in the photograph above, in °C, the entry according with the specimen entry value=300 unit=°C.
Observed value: value=150 unit=°C
